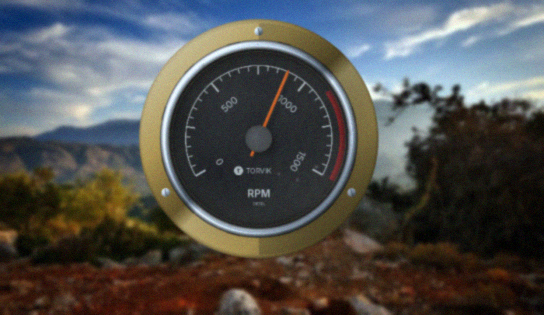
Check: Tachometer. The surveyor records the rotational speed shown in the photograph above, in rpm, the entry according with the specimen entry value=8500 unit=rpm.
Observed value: value=900 unit=rpm
